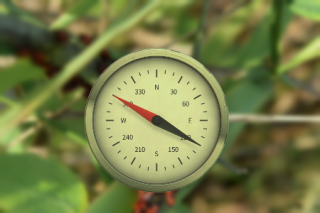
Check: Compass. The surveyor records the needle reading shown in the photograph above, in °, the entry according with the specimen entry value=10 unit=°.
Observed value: value=300 unit=°
